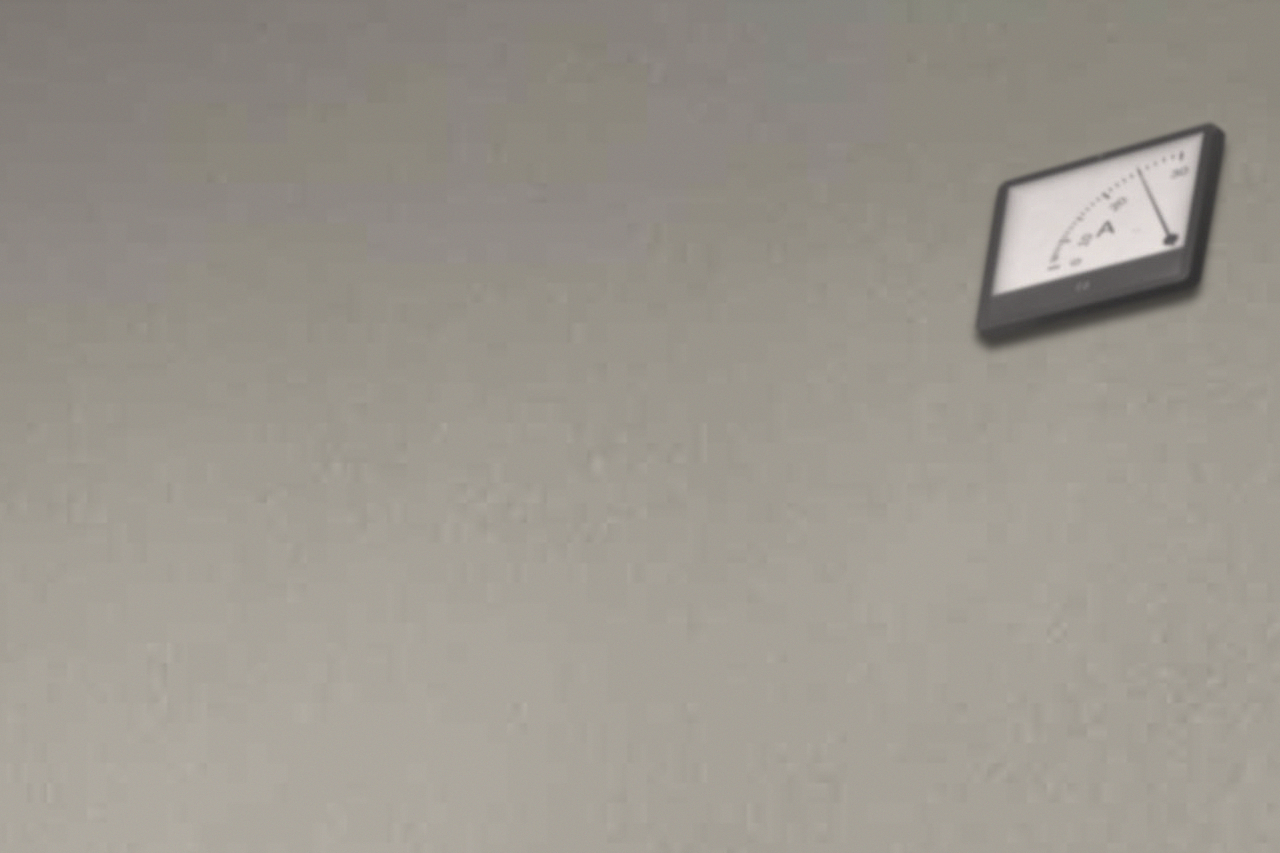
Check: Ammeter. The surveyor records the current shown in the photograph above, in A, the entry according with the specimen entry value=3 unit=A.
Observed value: value=25 unit=A
